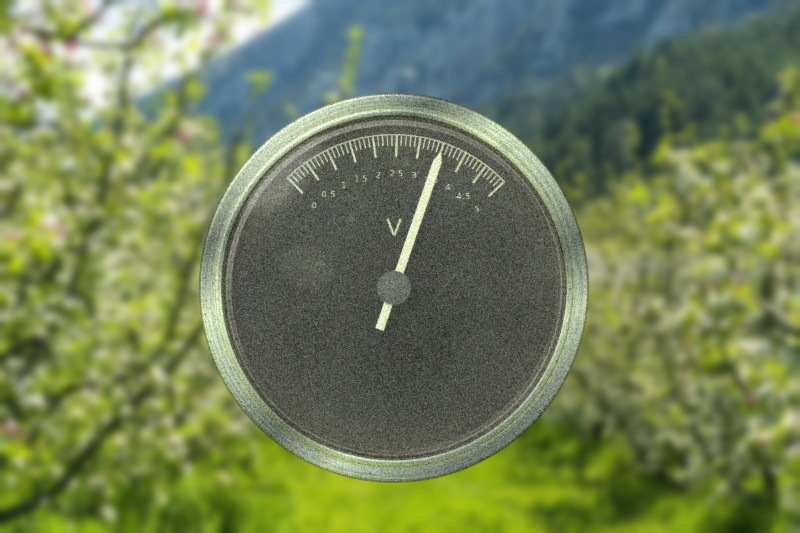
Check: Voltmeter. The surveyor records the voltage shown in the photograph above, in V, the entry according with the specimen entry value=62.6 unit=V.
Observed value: value=3.5 unit=V
